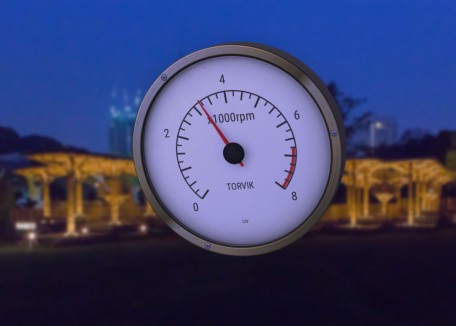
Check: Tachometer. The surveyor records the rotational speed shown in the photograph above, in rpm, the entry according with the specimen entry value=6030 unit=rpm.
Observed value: value=3250 unit=rpm
